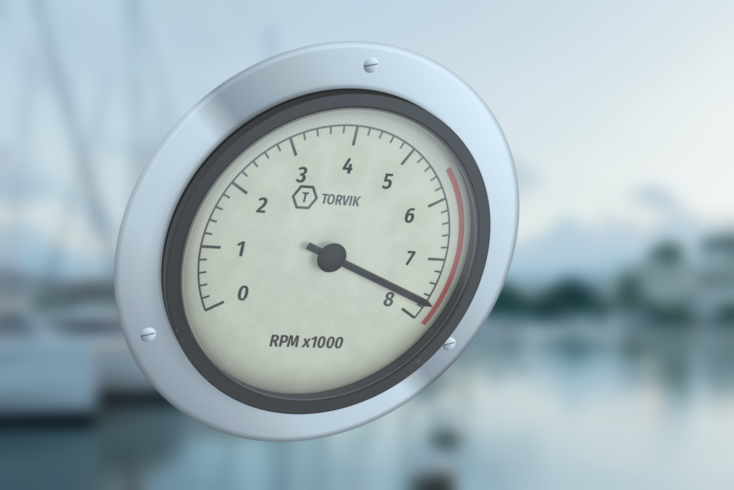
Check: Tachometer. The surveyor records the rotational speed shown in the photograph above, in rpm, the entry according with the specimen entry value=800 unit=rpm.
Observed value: value=7700 unit=rpm
